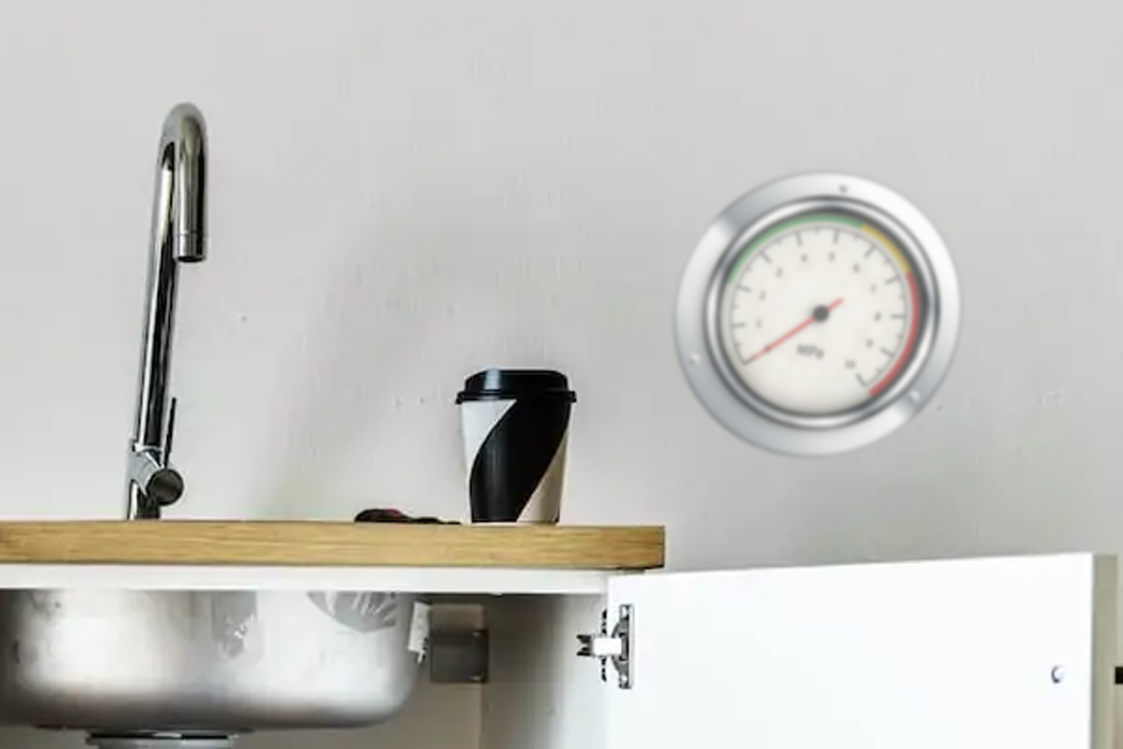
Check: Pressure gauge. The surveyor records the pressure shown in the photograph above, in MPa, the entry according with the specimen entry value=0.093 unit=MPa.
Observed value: value=0 unit=MPa
